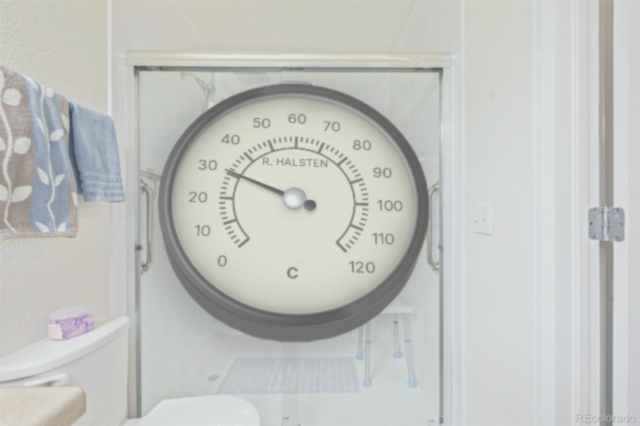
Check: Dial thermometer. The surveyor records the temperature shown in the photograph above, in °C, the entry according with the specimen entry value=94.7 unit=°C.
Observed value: value=30 unit=°C
